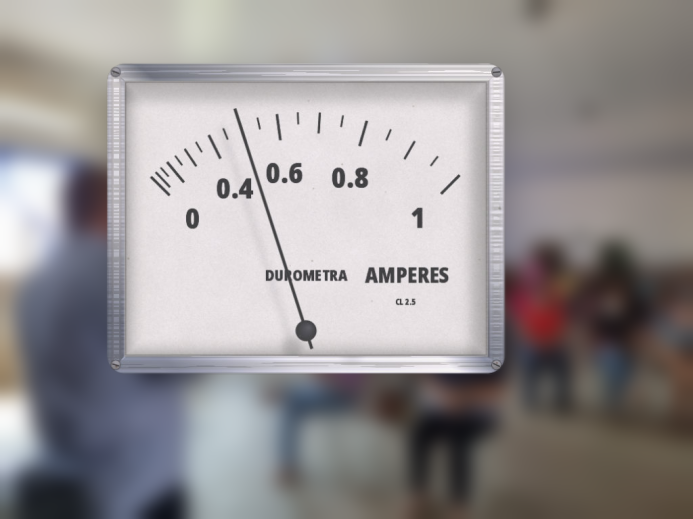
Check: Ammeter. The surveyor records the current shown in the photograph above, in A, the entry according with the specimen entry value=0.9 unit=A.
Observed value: value=0.5 unit=A
